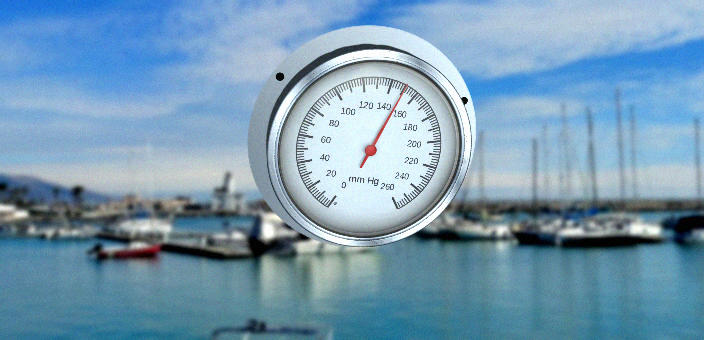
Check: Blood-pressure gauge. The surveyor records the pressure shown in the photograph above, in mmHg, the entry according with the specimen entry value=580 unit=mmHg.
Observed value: value=150 unit=mmHg
